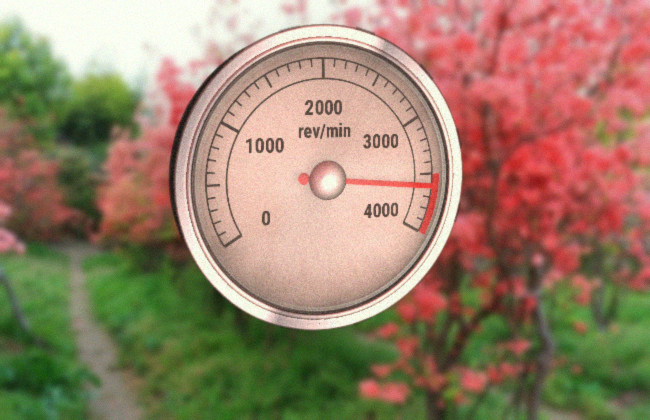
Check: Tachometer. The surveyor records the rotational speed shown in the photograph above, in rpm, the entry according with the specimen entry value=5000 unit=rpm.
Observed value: value=3600 unit=rpm
